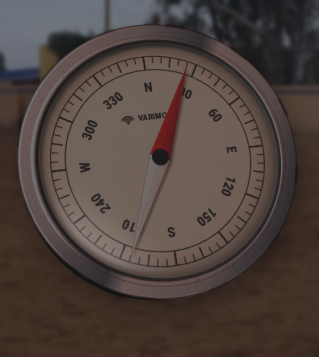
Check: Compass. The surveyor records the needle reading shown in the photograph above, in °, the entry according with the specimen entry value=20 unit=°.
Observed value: value=25 unit=°
